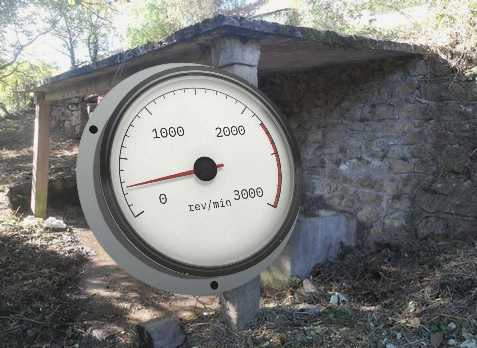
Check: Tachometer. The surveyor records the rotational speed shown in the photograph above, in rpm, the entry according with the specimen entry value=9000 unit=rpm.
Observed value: value=250 unit=rpm
